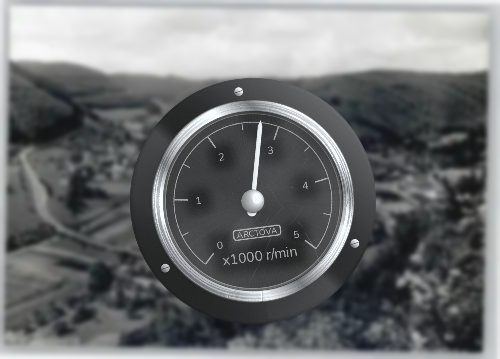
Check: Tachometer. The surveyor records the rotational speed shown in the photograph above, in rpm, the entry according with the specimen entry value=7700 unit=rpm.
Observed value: value=2750 unit=rpm
